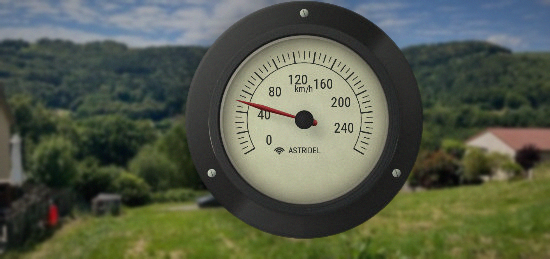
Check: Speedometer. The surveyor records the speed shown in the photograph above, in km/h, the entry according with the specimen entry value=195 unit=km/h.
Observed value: value=50 unit=km/h
